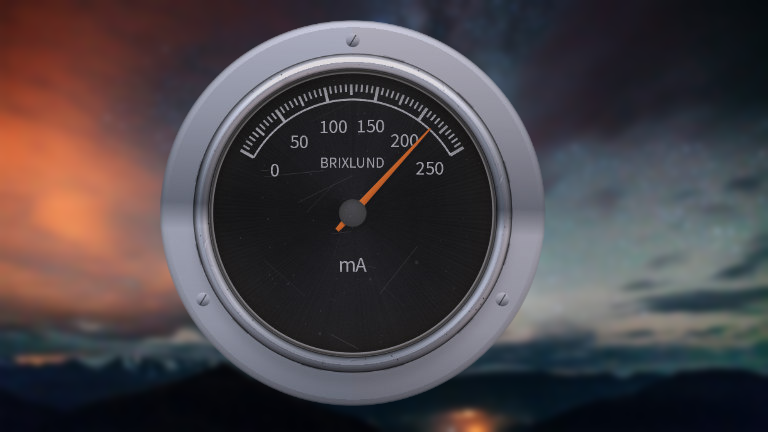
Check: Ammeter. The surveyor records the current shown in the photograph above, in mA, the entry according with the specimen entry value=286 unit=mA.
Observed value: value=215 unit=mA
